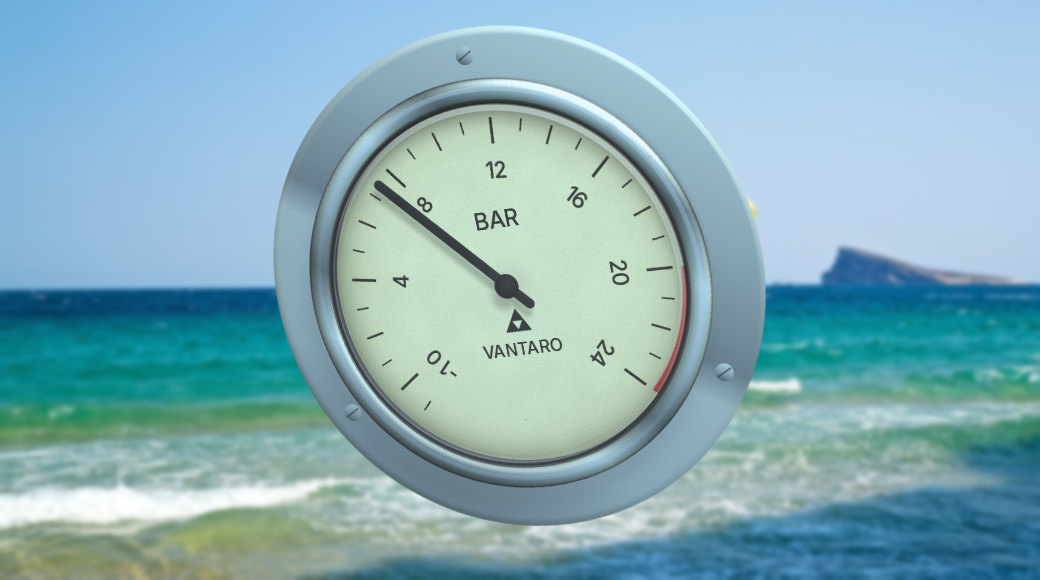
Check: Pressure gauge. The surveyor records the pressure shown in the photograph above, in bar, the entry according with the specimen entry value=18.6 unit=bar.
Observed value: value=7.5 unit=bar
